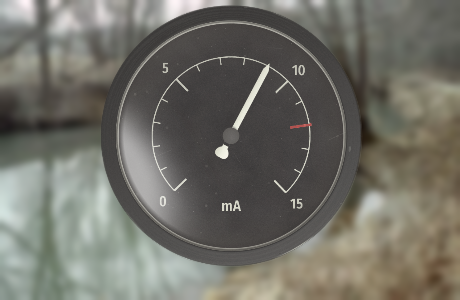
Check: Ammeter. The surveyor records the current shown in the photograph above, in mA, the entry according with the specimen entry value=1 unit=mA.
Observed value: value=9 unit=mA
